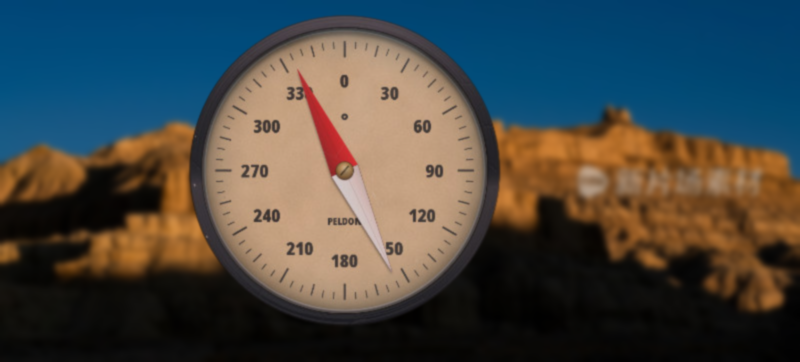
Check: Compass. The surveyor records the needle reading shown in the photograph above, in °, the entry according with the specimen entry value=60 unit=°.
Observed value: value=335 unit=°
